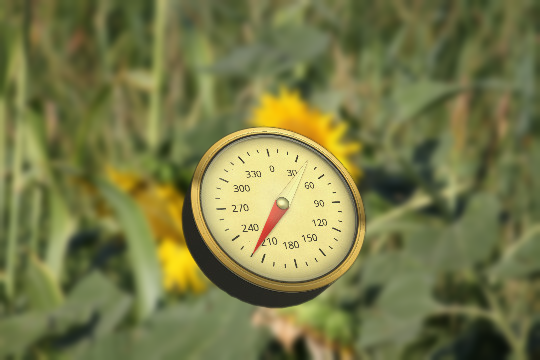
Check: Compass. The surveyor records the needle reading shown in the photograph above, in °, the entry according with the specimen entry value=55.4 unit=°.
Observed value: value=220 unit=°
